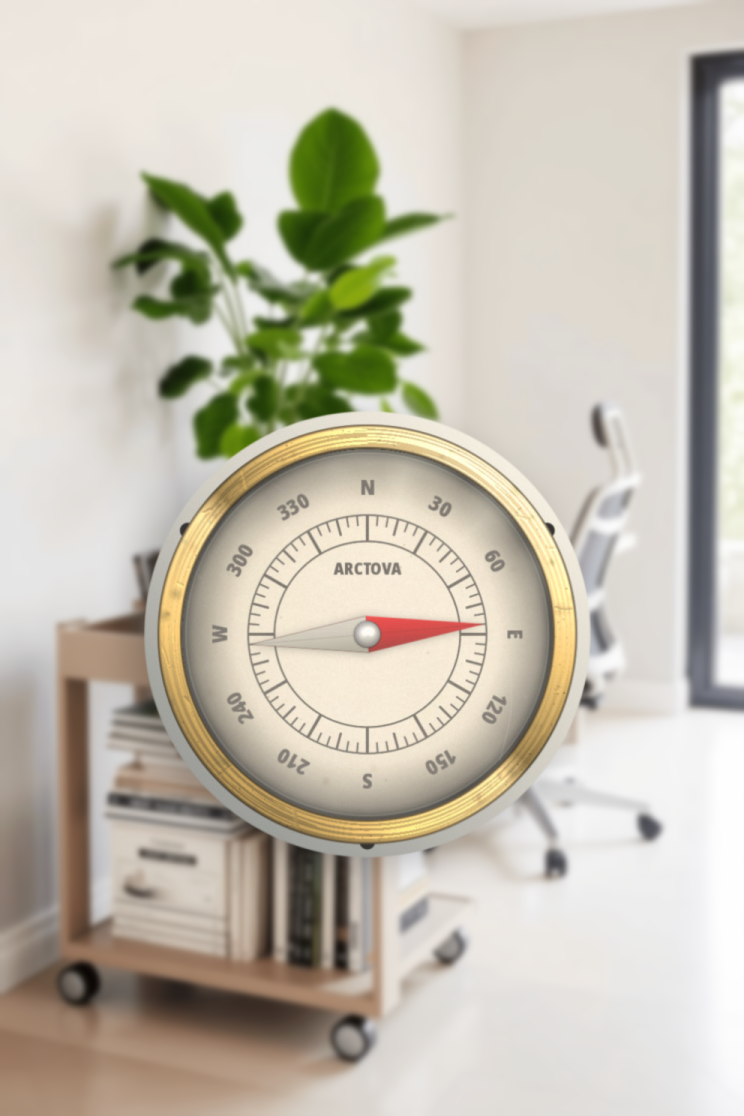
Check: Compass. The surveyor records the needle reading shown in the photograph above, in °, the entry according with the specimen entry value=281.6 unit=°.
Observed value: value=85 unit=°
